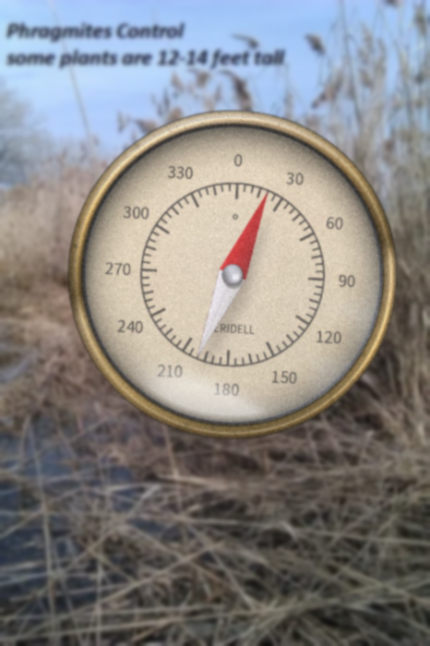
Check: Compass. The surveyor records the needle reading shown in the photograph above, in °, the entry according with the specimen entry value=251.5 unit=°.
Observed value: value=20 unit=°
